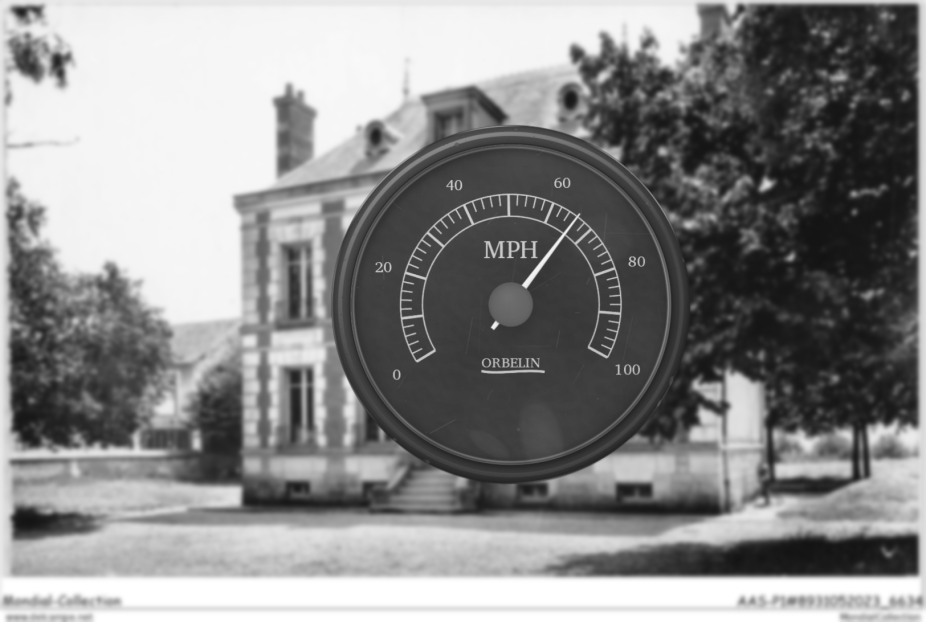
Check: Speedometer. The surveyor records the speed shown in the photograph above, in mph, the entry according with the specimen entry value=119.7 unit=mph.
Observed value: value=66 unit=mph
